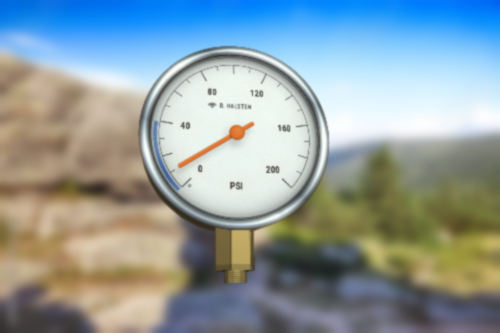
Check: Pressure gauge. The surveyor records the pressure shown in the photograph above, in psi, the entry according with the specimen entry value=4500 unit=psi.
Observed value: value=10 unit=psi
